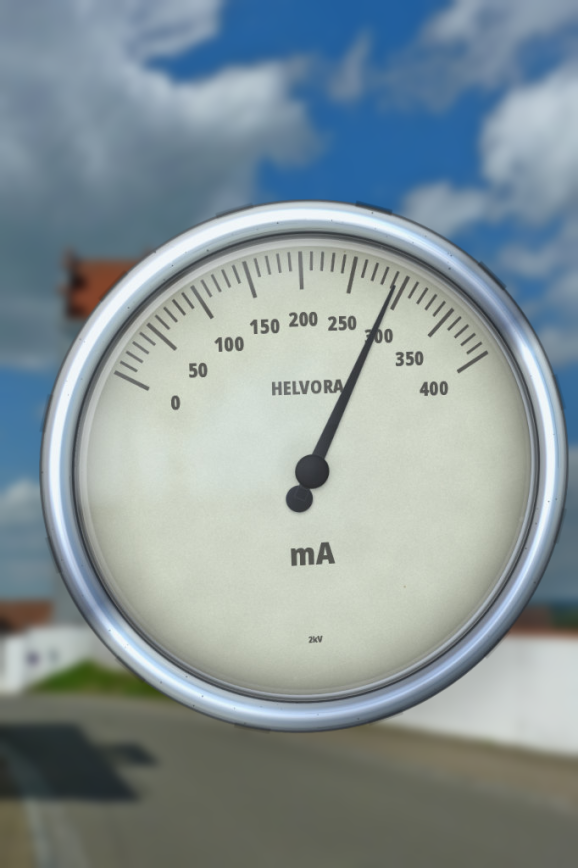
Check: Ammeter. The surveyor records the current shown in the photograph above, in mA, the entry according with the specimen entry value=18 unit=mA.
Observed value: value=290 unit=mA
